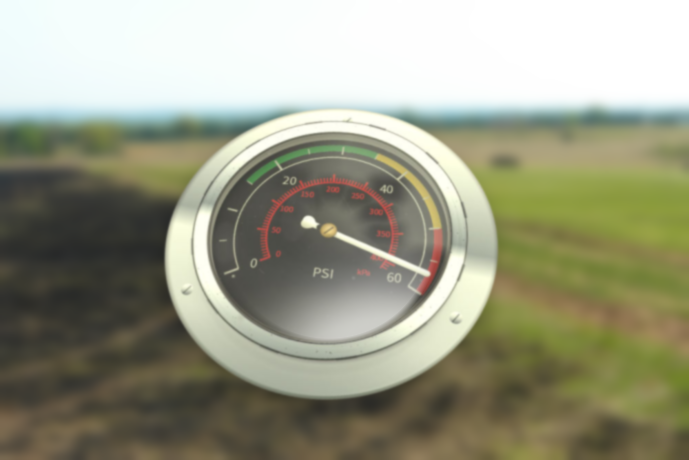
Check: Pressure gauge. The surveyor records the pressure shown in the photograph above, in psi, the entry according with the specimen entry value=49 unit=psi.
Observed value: value=57.5 unit=psi
